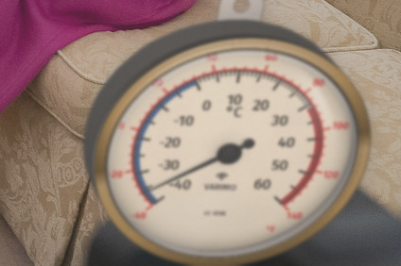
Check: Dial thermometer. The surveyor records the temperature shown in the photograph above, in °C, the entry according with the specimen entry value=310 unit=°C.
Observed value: value=-35 unit=°C
